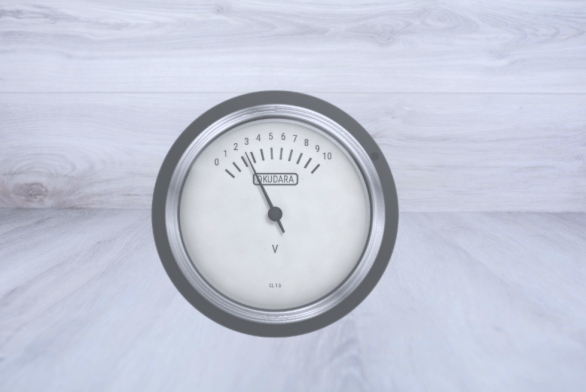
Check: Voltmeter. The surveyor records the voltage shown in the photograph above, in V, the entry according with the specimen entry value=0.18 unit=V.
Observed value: value=2.5 unit=V
